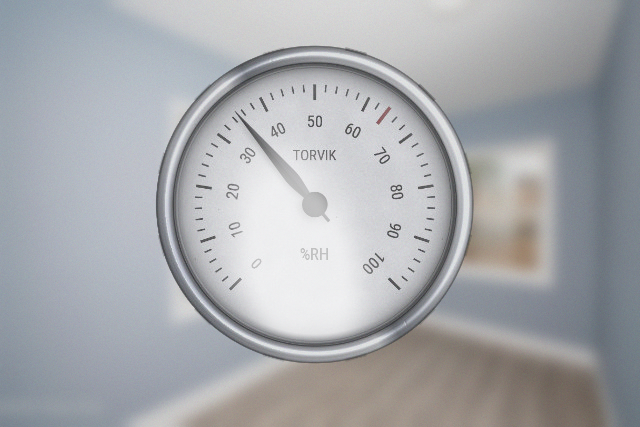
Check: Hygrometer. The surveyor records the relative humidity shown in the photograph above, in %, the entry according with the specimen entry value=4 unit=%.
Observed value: value=35 unit=%
